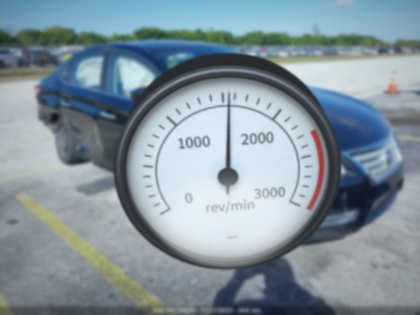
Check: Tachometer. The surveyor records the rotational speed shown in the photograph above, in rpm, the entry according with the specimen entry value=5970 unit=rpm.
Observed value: value=1550 unit=rpm
